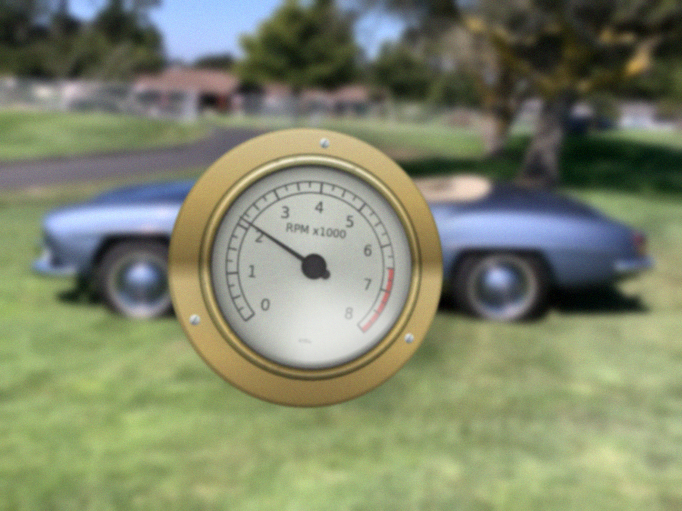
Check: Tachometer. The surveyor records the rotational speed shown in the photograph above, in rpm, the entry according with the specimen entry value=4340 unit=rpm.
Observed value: value=2125 unit=rpm
